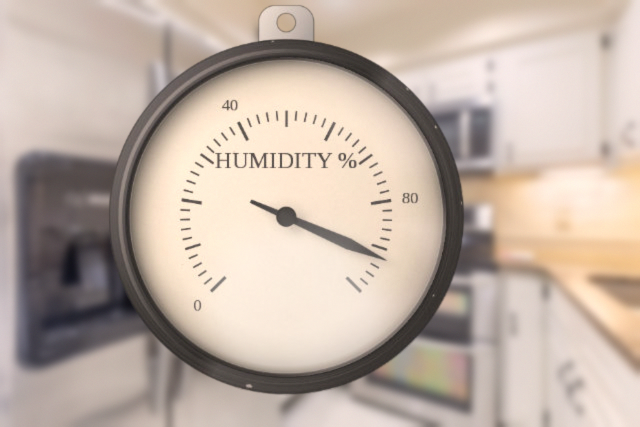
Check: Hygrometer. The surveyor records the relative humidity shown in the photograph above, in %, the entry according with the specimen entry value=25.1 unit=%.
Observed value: value=92 unit=%
